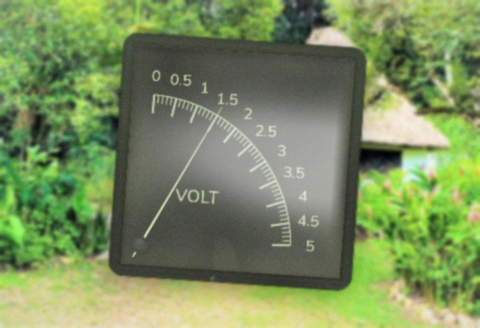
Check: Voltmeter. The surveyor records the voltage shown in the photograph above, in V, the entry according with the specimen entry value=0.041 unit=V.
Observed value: value=1.5 unit=V
